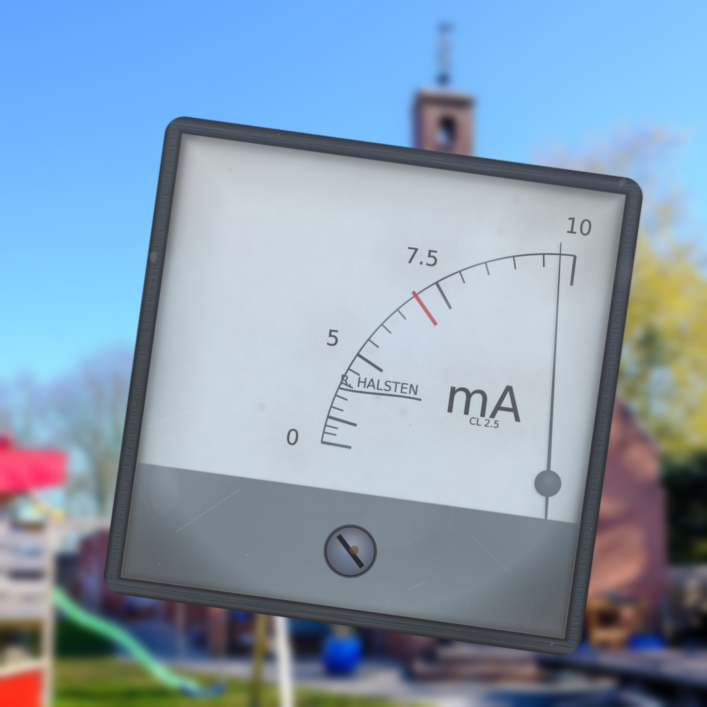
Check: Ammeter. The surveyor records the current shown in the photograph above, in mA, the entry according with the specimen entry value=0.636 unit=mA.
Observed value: value=9.75 unit=mA
